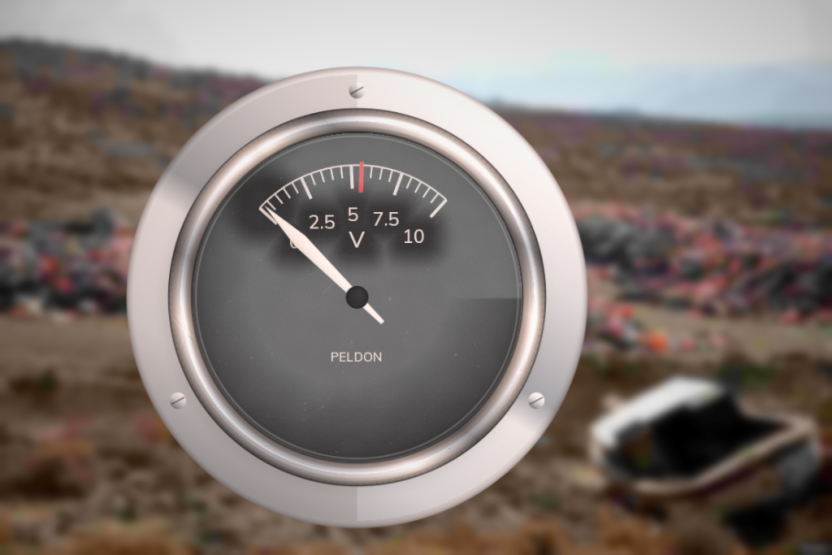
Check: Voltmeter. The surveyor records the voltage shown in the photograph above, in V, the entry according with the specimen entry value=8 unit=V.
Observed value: value=0.25 unit=V
